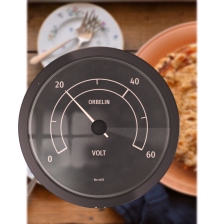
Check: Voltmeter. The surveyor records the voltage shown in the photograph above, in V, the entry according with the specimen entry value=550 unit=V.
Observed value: value=20 unit=V
